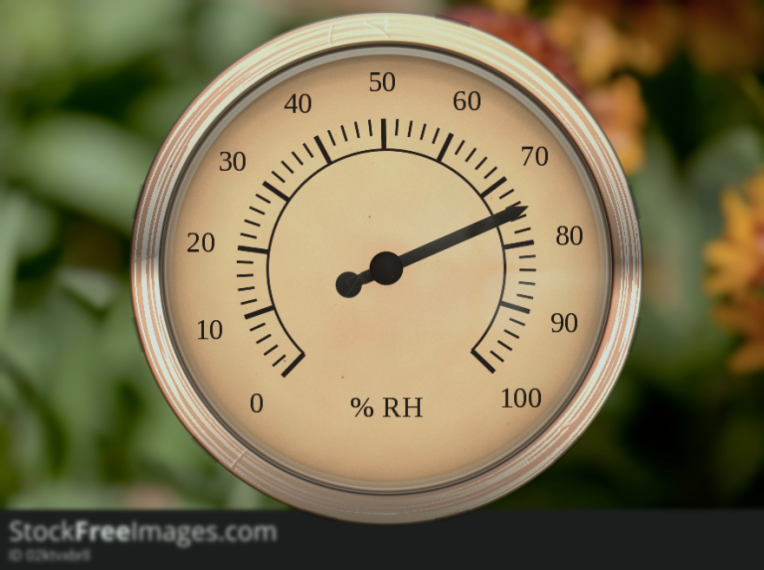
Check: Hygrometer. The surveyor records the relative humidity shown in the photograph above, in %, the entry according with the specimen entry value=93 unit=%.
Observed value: value=75 unit=%
